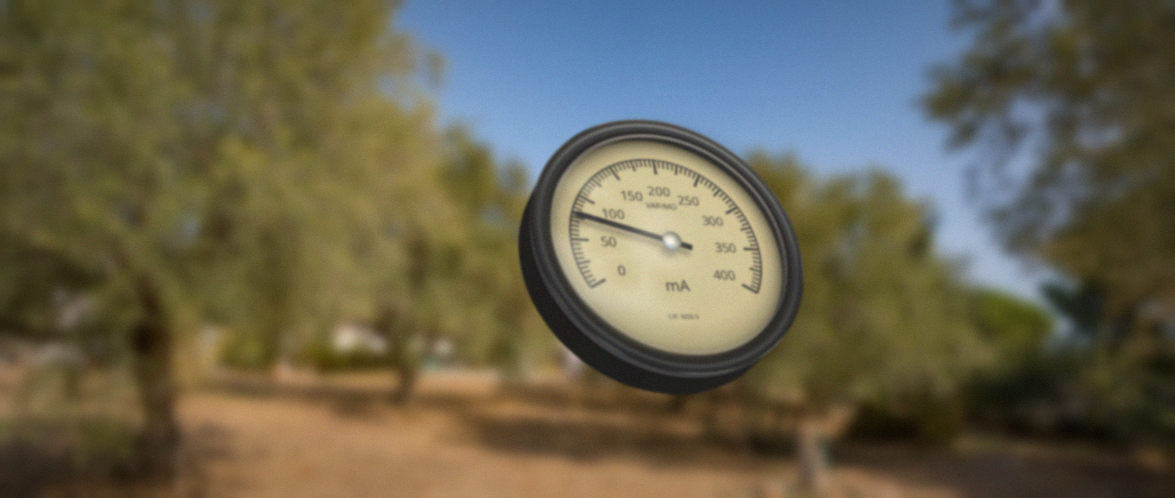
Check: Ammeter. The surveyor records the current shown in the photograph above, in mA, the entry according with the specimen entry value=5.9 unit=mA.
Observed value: value=75 unit=mA
